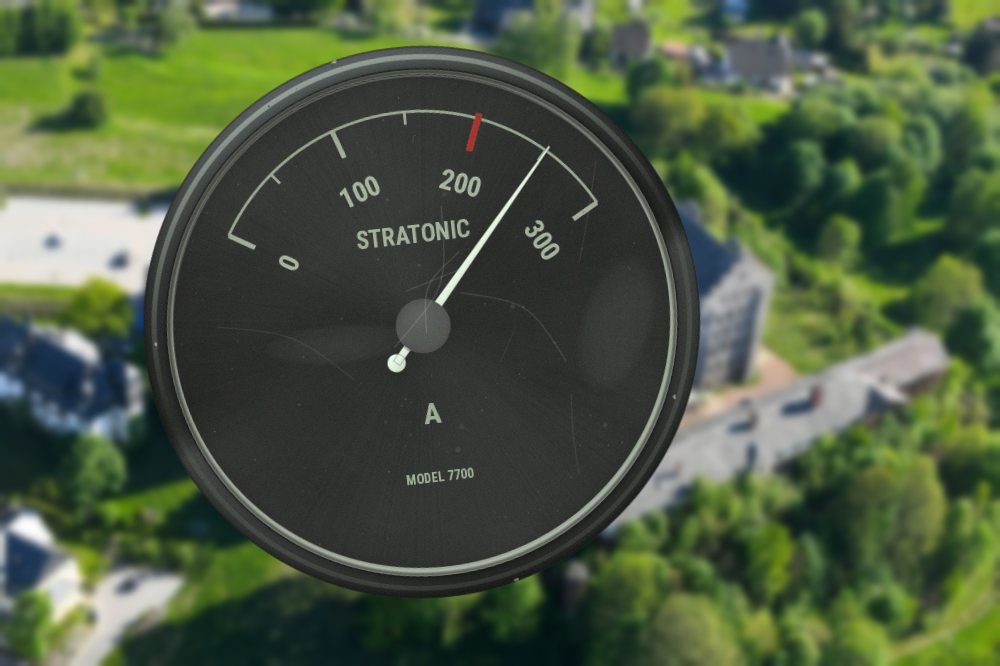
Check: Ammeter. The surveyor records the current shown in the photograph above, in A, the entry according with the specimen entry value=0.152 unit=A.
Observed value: value=250 unit=A
